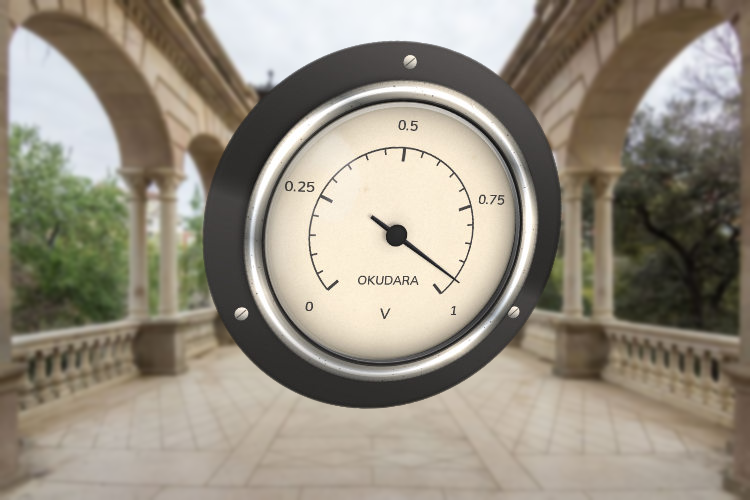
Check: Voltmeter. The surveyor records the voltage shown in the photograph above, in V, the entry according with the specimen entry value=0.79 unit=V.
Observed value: value=0.95 unit=V
